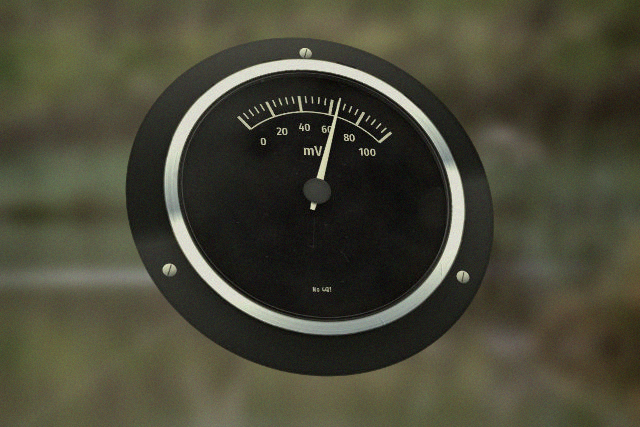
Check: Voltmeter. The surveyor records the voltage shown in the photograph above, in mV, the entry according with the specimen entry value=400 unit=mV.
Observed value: value=64 unit=mV
